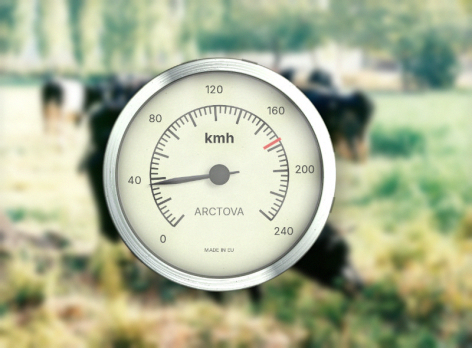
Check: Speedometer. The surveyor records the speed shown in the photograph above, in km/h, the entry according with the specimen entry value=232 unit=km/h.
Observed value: value=36 unit=km/h
